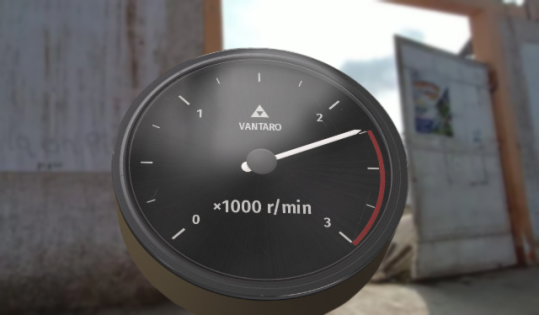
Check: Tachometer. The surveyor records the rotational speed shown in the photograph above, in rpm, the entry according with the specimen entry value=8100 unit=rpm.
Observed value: value=2250 unit=rpm
